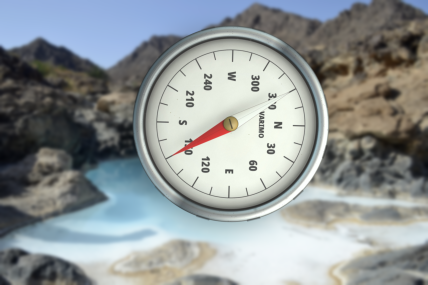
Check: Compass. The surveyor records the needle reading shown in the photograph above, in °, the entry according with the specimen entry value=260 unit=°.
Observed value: value=150 unit=°
